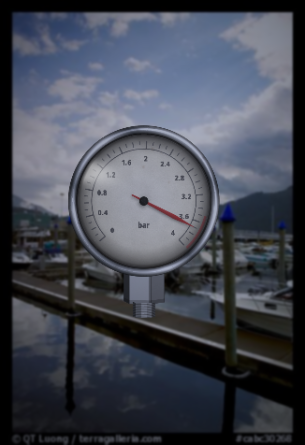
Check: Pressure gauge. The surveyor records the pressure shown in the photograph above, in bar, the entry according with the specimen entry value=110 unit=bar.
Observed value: value=3.7 unit=bar
